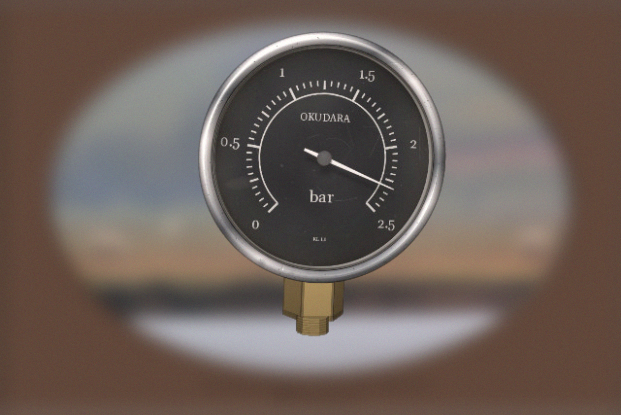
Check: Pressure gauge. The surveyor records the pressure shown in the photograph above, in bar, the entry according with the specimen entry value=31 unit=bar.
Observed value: value=2.3 unit=bar
